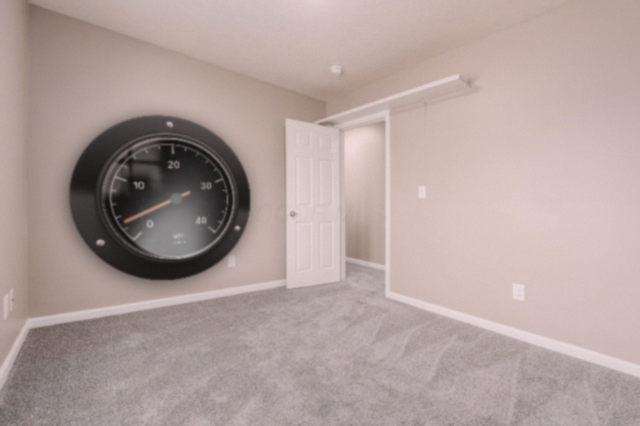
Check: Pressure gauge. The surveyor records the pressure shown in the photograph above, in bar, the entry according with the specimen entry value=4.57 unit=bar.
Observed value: value=3 unit=bar
